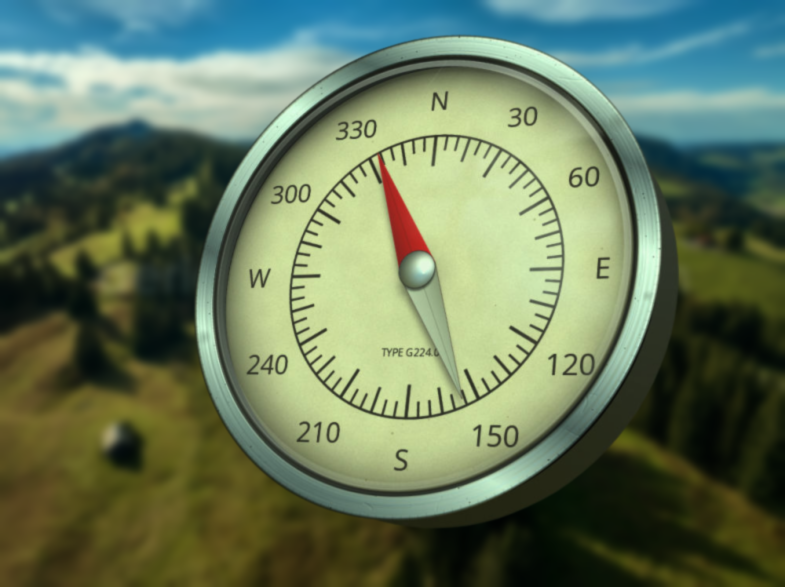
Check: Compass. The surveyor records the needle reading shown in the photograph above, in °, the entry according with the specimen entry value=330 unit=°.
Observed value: value=335 unit=°
